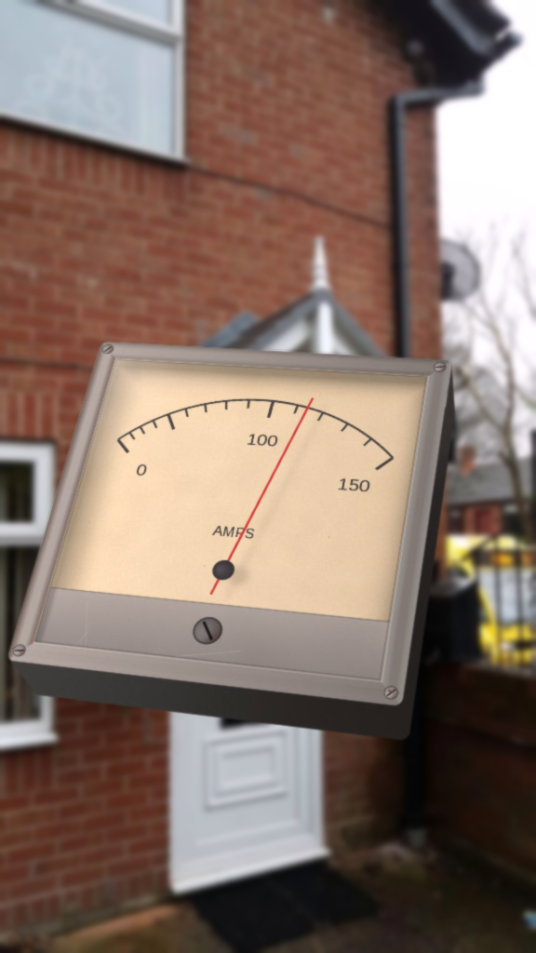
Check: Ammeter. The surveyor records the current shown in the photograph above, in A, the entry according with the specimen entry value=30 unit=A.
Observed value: value=115 unit=A
